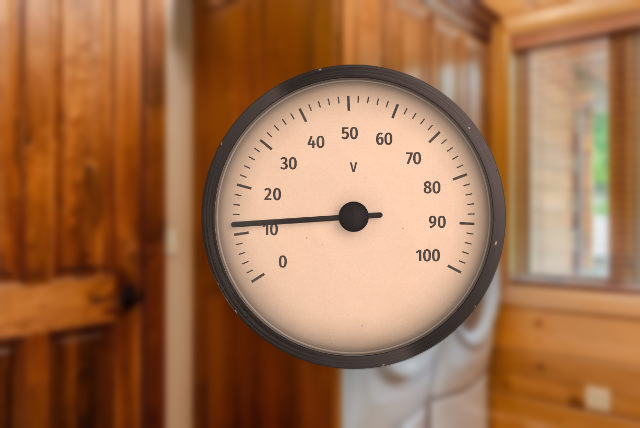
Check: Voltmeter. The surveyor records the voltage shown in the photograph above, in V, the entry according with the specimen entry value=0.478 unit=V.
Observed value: value=12 unit=V
